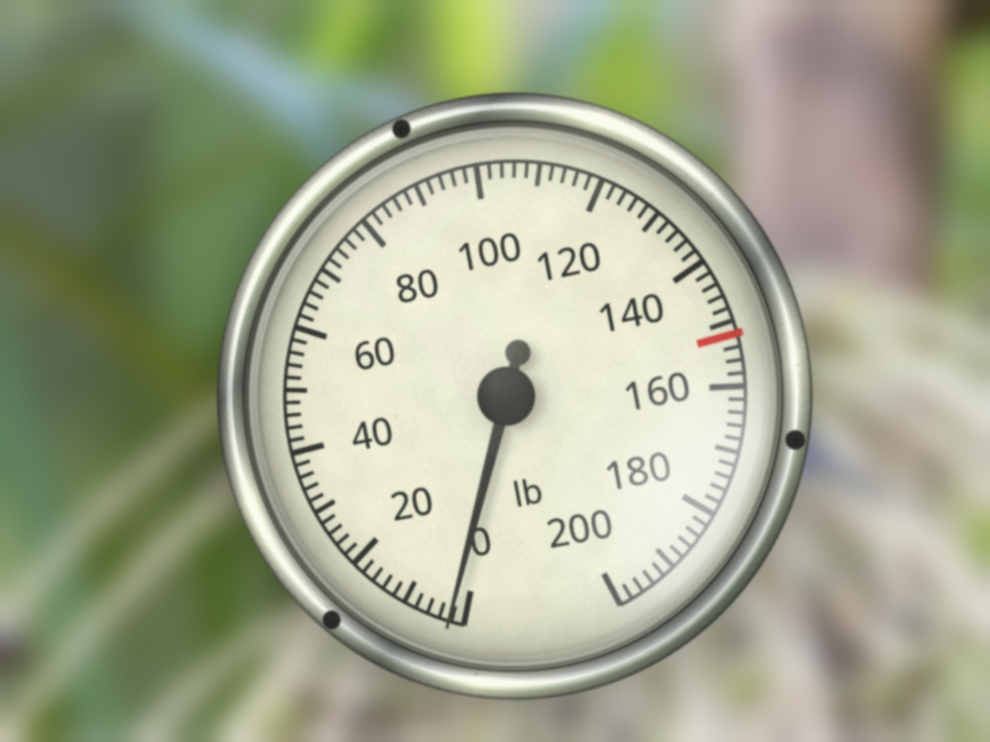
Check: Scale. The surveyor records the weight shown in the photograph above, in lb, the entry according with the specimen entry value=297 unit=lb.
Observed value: value=2 unit=lb
